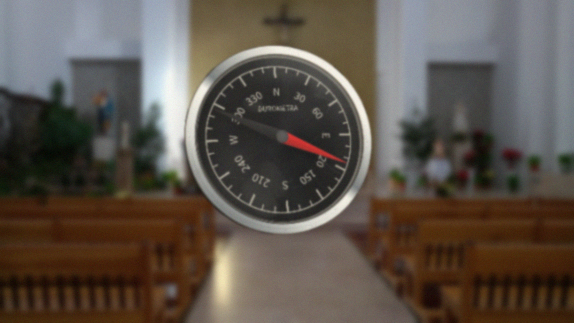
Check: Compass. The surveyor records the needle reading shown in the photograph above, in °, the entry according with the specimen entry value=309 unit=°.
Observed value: value=115 unit=°
